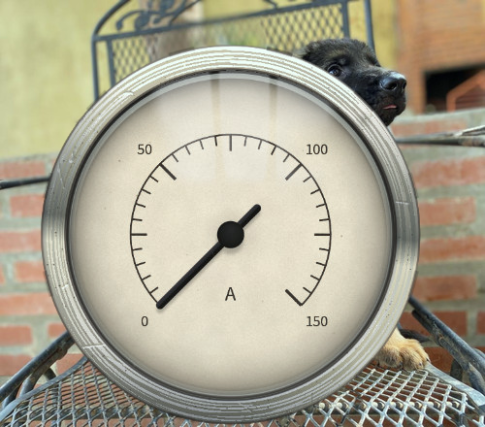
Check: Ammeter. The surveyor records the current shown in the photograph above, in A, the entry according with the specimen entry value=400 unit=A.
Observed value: value=0 unit=A
